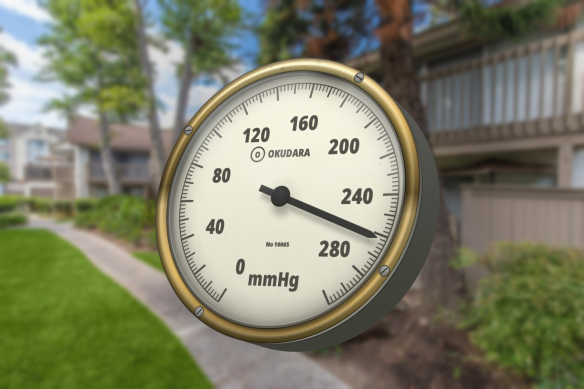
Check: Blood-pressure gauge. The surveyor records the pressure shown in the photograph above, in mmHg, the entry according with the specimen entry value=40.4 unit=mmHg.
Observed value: value=262 unit=mmHg
